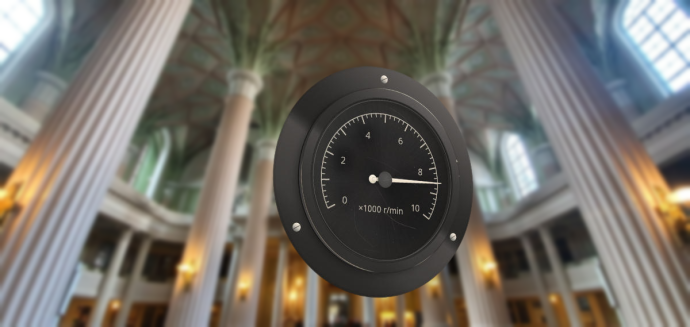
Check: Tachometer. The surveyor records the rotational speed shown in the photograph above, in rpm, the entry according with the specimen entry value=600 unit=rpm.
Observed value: value=8600 unit=rpm
